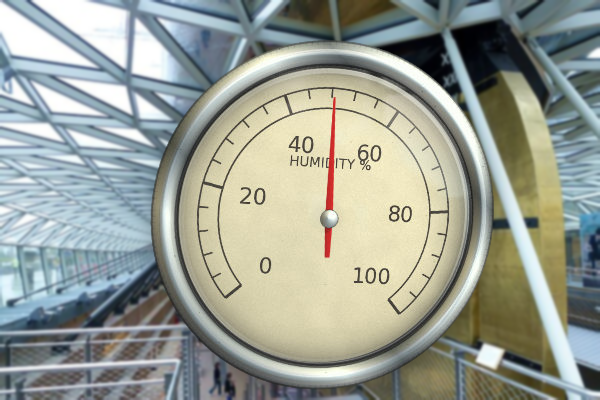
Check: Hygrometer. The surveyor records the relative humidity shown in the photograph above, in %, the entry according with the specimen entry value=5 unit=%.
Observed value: value=48 unit=%
